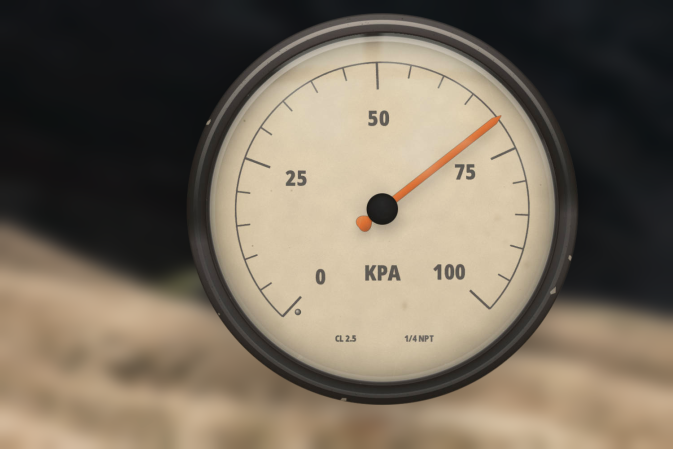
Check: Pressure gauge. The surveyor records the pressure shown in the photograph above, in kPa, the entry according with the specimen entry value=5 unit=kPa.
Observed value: value=70 unit=kPa
